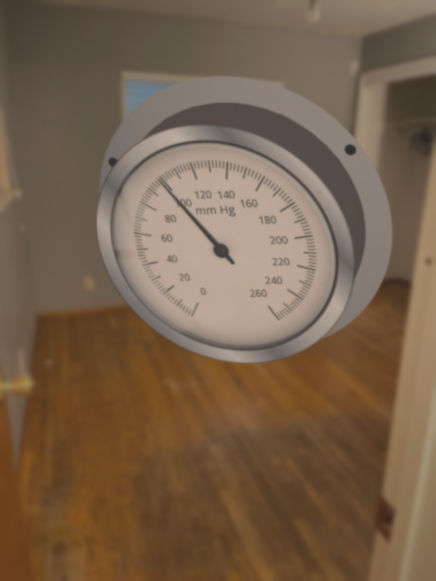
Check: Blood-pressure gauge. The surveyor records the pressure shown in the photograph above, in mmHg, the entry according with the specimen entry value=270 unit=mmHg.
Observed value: value=100 unit=mmHg
